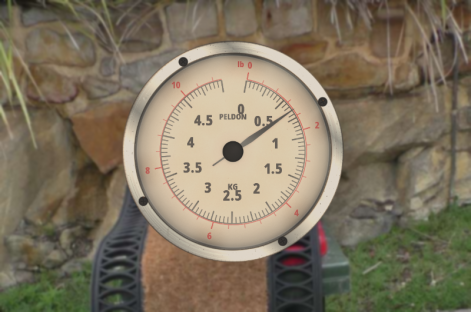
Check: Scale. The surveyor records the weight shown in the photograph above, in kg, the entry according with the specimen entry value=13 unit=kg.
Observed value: value=0.65 unit=kg
